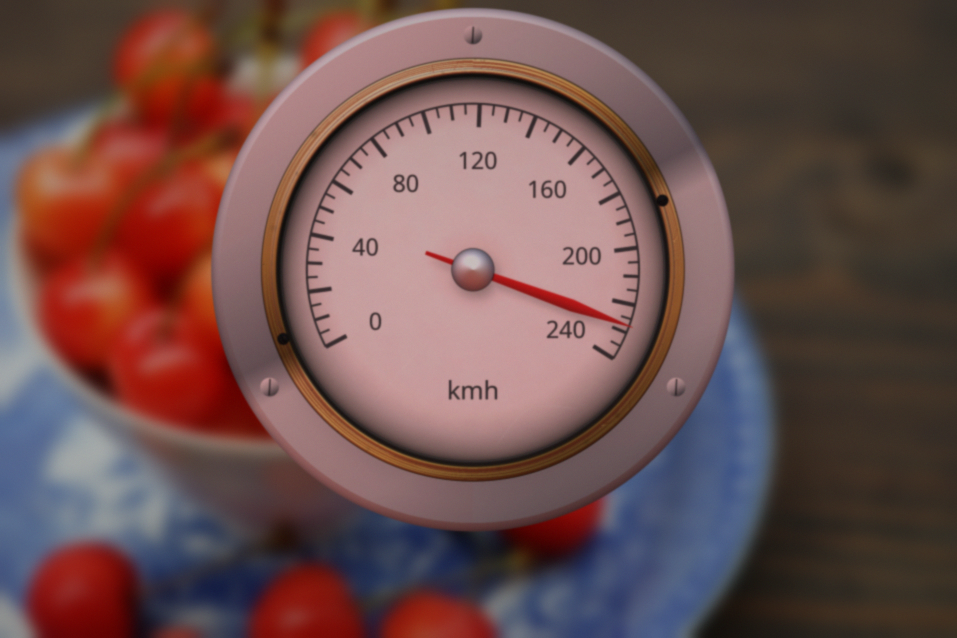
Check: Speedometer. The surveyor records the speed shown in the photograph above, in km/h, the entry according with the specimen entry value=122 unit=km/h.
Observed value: value=227.5 unit=km/h
